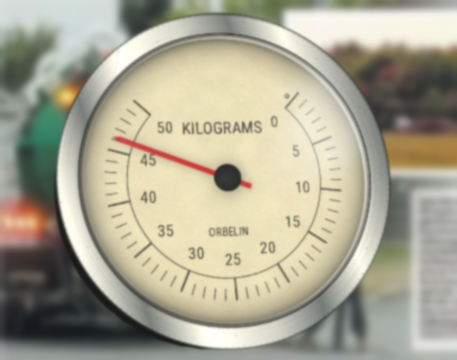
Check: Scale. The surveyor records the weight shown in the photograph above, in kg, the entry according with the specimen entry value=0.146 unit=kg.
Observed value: value=46 unit=kg
